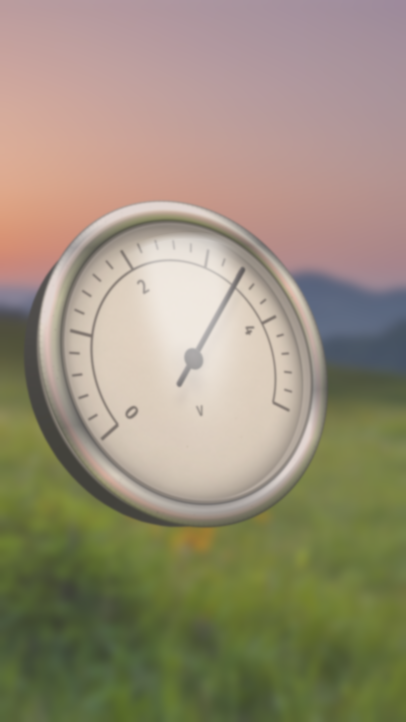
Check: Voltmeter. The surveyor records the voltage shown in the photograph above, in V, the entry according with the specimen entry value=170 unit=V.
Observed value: value=3.4 unit=V
